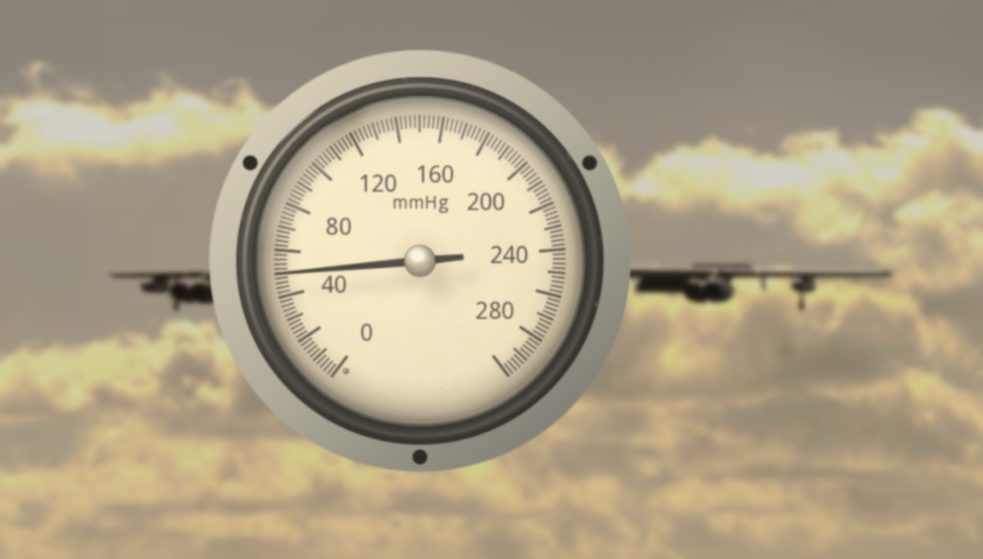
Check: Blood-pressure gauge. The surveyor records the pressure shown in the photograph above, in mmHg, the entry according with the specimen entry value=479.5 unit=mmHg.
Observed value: value=50 unit=mmHg
